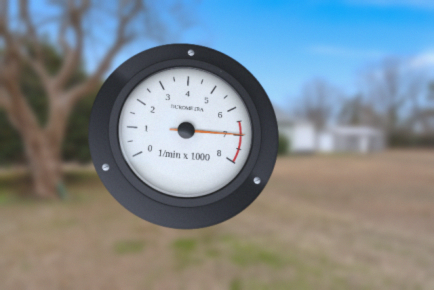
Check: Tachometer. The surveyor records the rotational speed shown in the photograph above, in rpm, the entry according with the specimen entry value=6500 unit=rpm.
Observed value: value=7000 unit=rpm
